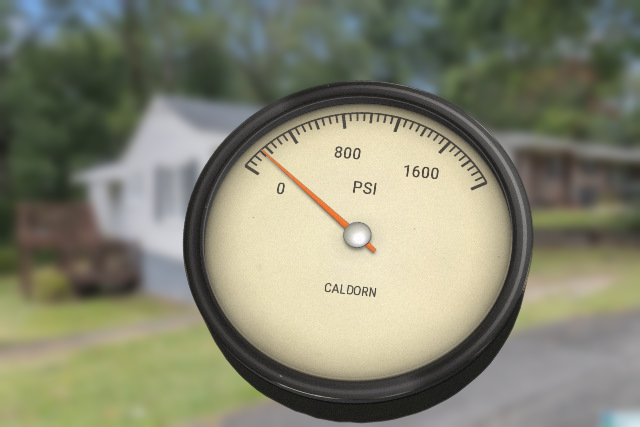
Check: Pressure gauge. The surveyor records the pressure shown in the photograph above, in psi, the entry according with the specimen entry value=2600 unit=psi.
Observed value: value=150 unit=psi
